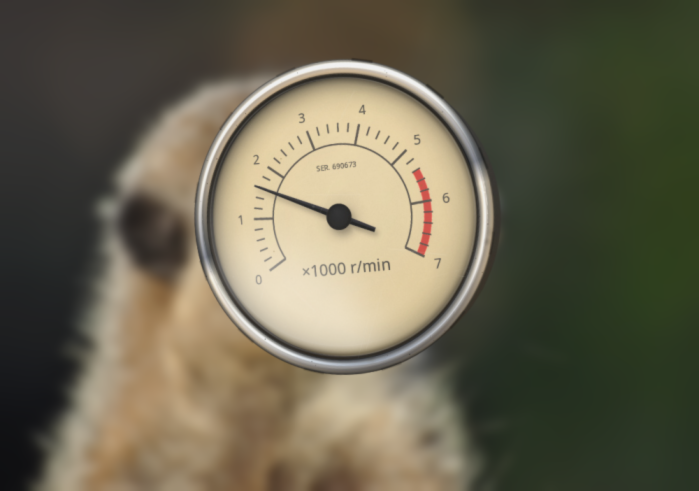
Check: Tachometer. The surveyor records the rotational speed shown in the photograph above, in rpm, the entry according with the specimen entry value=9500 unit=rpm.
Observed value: value=1600 unit=rpm
